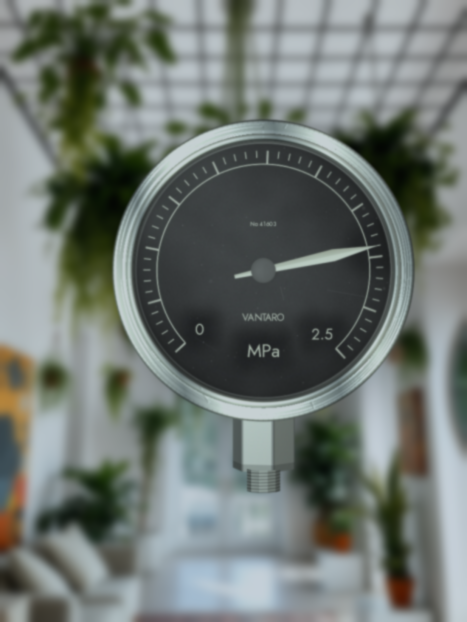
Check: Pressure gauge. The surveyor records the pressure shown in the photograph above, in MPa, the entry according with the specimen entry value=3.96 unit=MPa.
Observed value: value=1.95 unit=MPa
